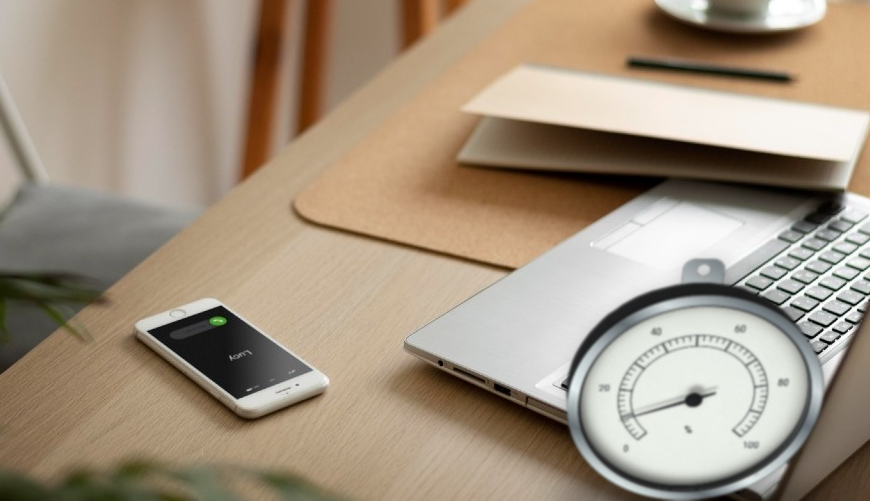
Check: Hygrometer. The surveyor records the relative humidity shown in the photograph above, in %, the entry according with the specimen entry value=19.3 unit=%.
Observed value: value=10 unit=%
